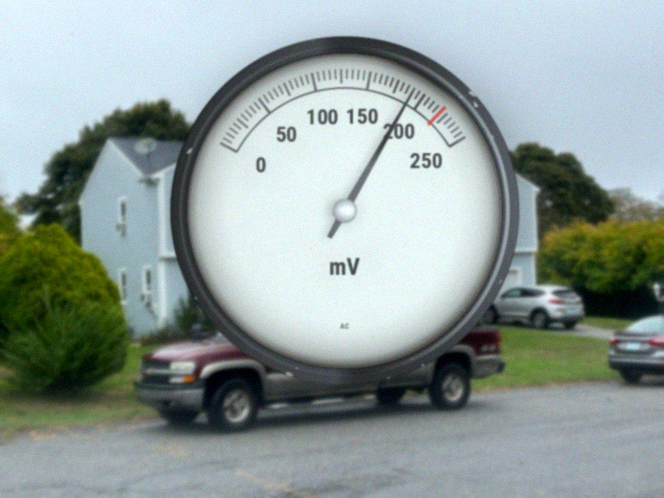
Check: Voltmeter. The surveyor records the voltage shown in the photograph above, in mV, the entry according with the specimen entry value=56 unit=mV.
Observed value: value=190 unit=mV
